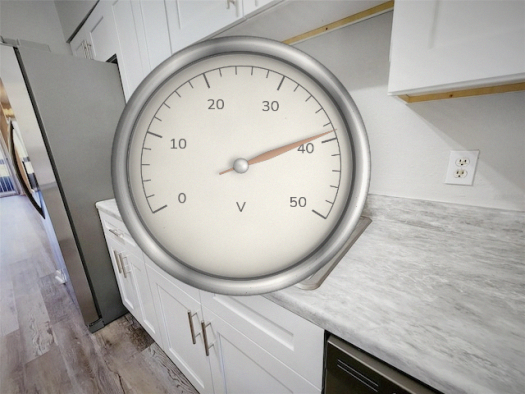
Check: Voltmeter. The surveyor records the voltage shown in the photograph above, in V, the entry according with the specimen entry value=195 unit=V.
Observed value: value=39 unit=V
